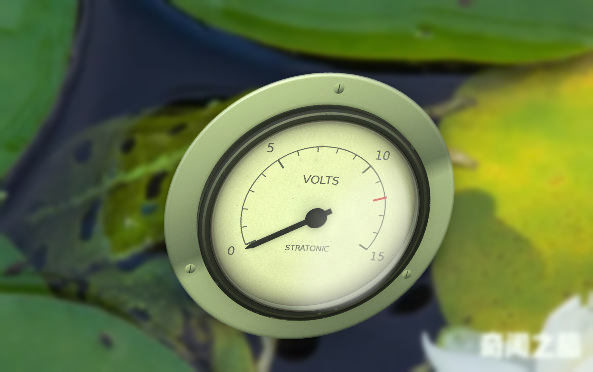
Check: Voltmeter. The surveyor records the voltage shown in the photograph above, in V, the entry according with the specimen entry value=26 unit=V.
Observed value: value=0 unit=V
